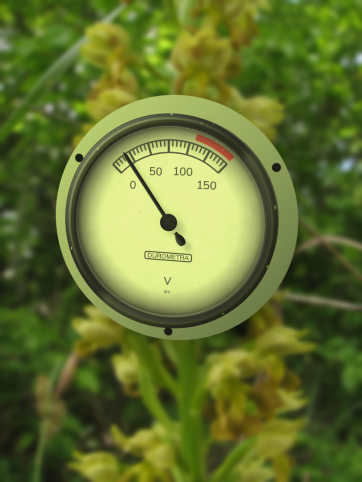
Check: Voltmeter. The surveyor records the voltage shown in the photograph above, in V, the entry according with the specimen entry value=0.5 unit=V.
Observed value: value=20 unit=V
